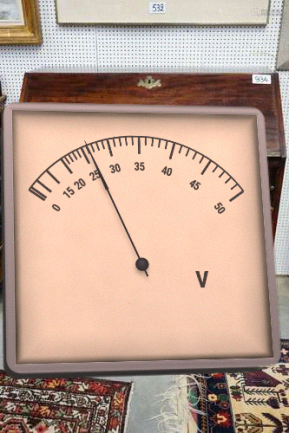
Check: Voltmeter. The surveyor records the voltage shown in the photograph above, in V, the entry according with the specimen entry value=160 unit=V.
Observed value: value=26 unit=V
